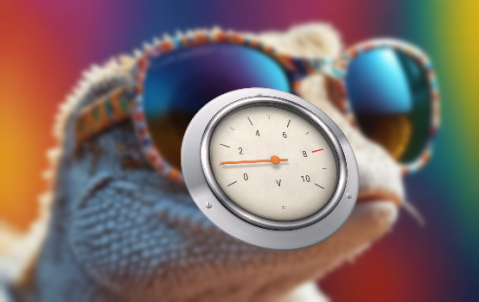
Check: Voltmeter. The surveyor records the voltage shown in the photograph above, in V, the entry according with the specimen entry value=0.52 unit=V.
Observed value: value=1 unit=V
